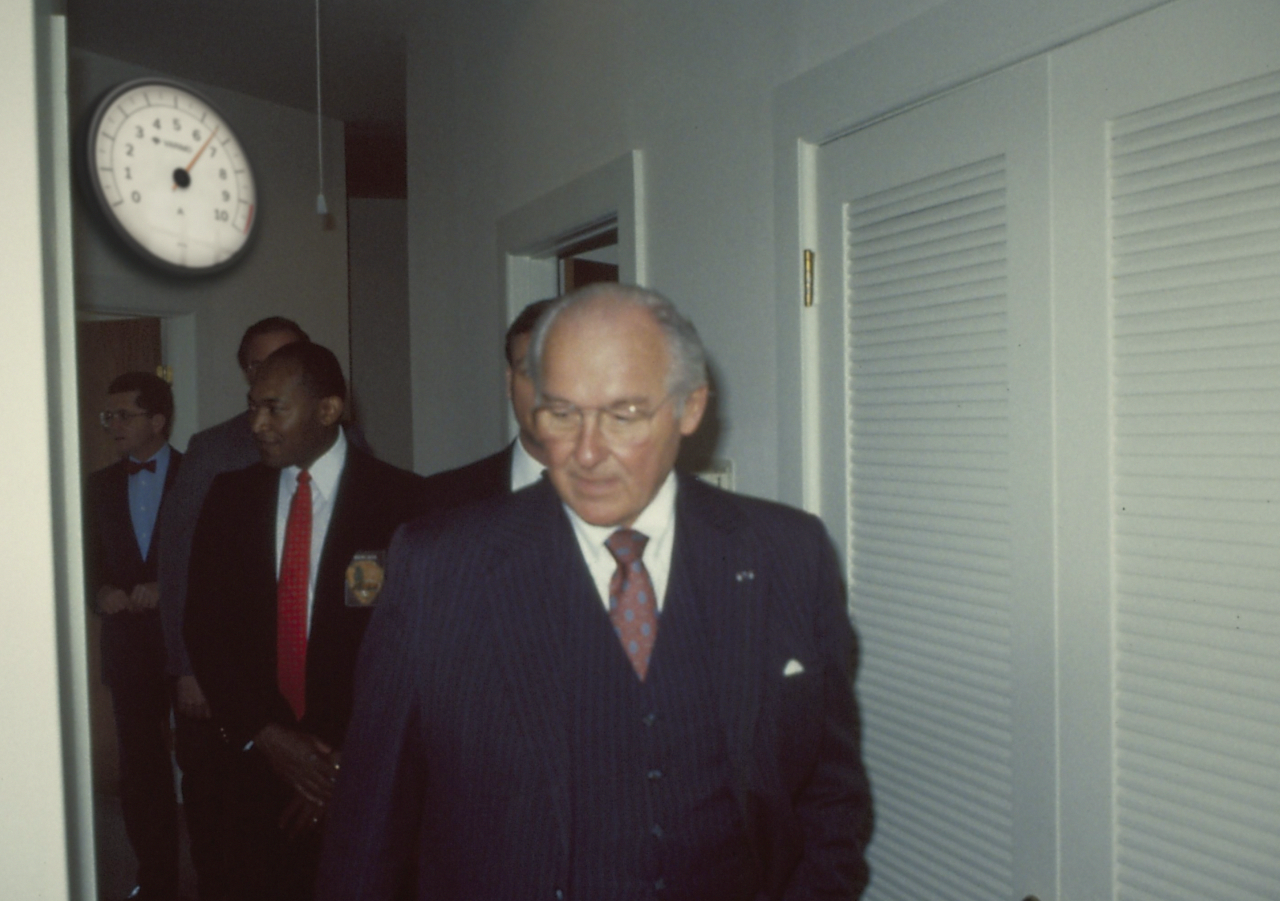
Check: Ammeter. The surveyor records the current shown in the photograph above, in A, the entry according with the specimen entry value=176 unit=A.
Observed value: value=6.5 unit=A
